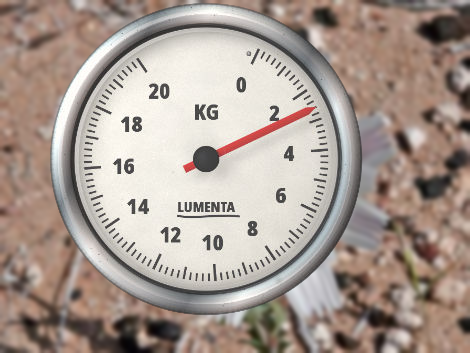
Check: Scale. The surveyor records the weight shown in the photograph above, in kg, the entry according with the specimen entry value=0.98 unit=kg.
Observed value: value=2.6 unit=kg
